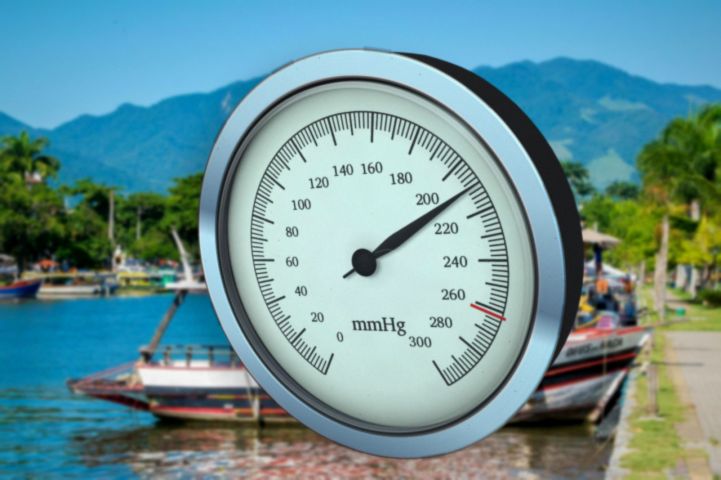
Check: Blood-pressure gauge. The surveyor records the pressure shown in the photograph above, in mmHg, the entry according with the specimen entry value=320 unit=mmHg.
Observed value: value=210 unit=mmHg
